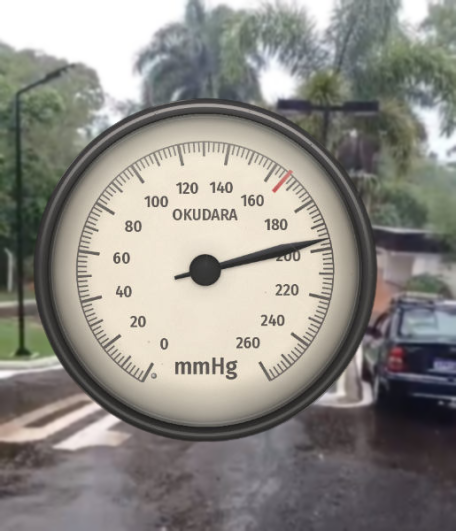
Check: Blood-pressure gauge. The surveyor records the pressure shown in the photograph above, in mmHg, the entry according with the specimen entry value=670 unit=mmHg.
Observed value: value=196 unit=mmHg
